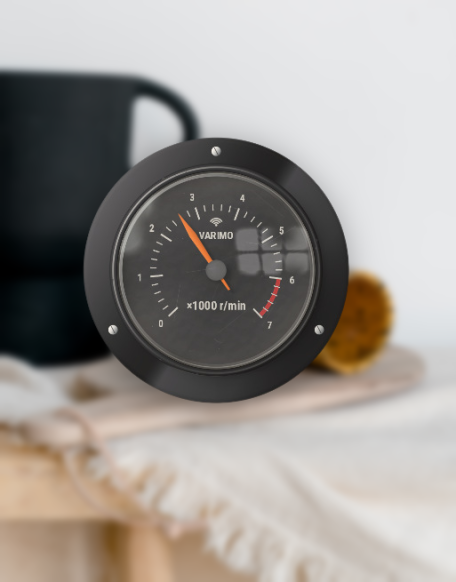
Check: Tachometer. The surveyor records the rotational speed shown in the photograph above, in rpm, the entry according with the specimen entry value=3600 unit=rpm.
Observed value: value=2600 unit=rpm
